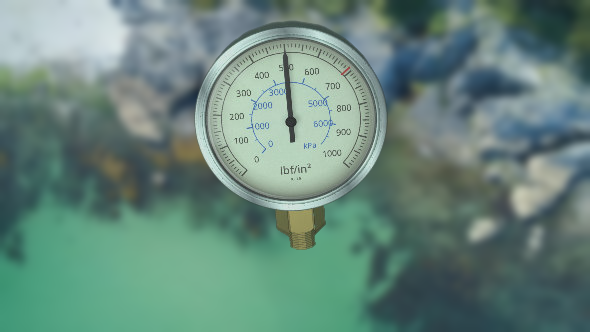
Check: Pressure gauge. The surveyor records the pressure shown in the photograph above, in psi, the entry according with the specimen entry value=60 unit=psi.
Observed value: value=500 unit=psi
